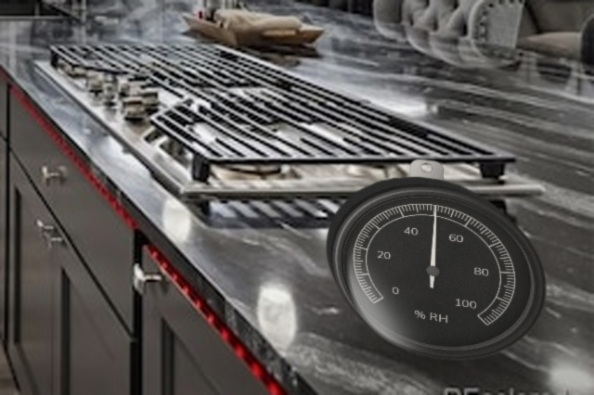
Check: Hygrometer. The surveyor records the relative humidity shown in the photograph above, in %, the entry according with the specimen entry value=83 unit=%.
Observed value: value=50 unit=%
